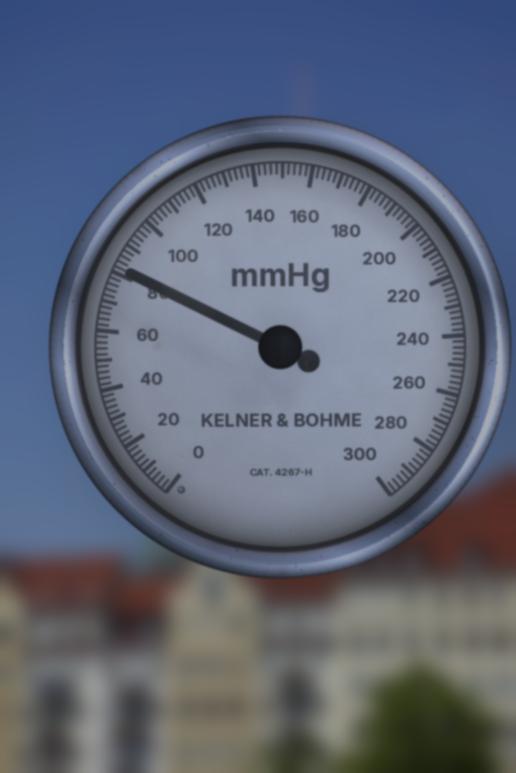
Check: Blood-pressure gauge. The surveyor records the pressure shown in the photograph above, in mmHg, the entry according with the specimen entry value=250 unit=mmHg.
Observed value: value=82 unit=mmHg
